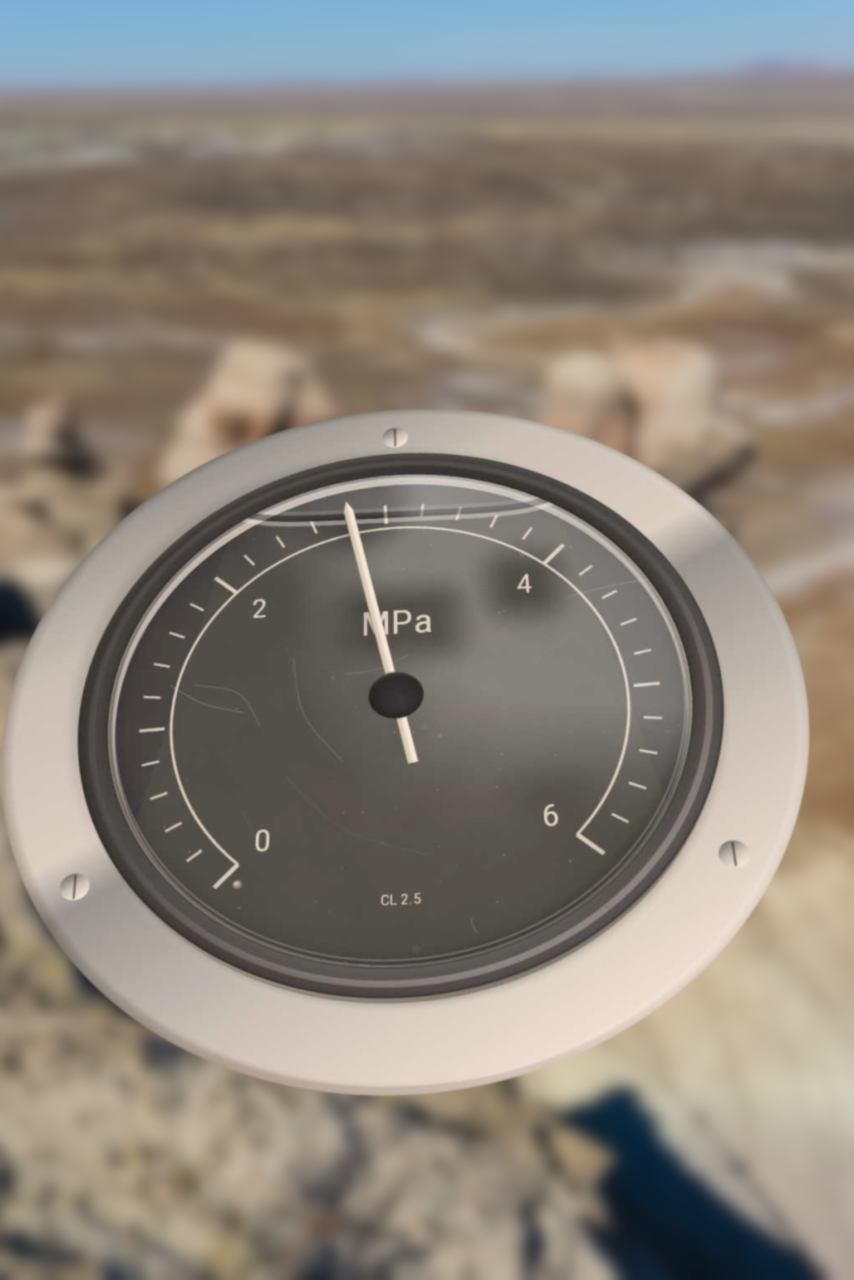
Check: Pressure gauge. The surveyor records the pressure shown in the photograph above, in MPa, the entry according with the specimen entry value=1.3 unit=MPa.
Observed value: value=2.8 unit=MPa
